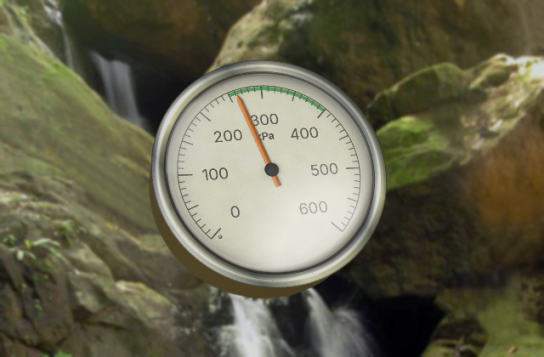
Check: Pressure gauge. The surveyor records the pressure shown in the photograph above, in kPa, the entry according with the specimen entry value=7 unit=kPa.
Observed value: value=260 unit=kPa
